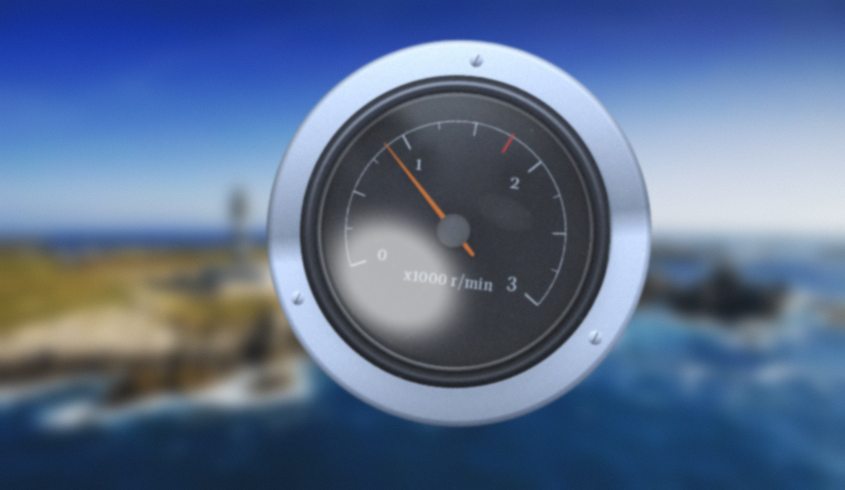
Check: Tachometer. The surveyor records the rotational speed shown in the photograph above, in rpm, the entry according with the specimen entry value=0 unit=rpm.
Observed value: value=875 unit=rpm
